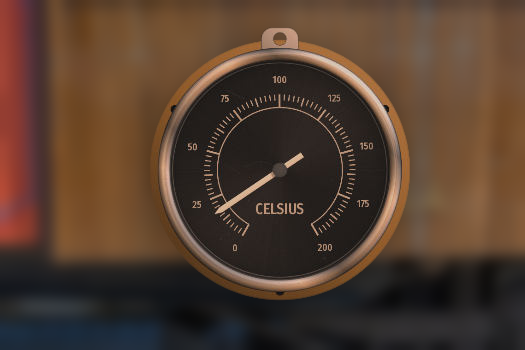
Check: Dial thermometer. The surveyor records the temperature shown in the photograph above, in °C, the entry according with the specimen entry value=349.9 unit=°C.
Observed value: value=17.5 unit=°C
